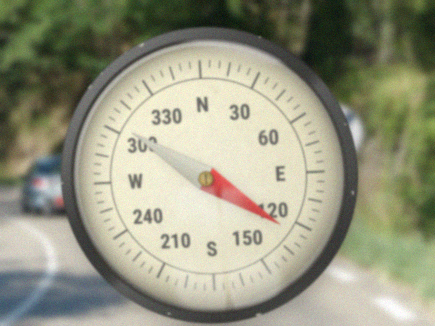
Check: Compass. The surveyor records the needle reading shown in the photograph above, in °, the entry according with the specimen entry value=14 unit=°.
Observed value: value=125 unit=°
